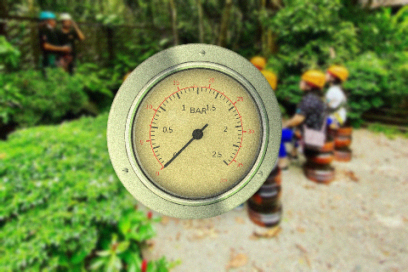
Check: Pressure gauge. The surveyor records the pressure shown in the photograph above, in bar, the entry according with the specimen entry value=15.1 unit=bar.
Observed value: value=0 unit=bar
